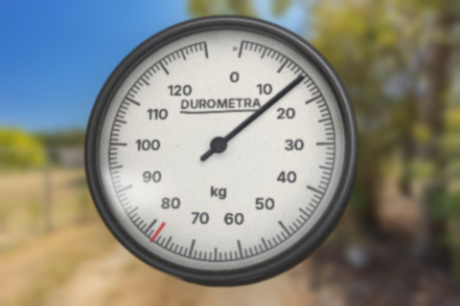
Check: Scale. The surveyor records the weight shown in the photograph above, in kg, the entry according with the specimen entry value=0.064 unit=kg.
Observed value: value=15 unit=kg
